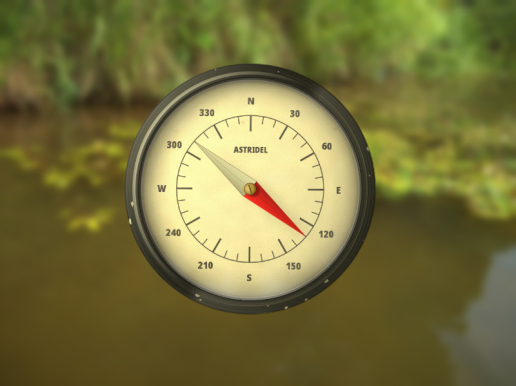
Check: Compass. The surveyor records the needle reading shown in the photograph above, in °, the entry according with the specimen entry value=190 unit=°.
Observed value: value=130 unit=°
